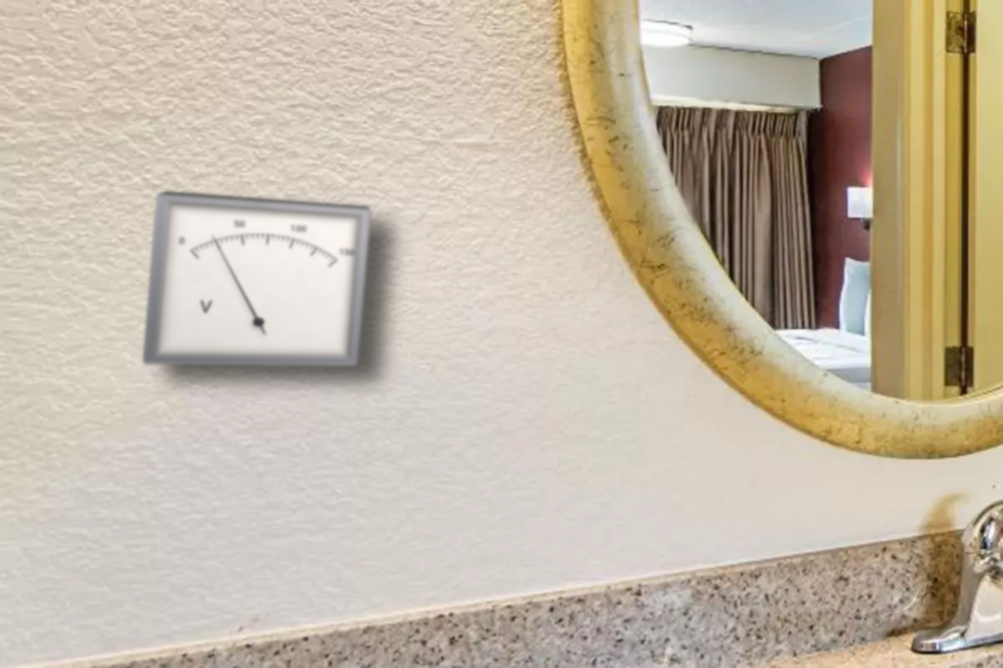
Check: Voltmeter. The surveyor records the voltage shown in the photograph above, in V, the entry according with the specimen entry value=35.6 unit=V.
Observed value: value=25 unit=V
